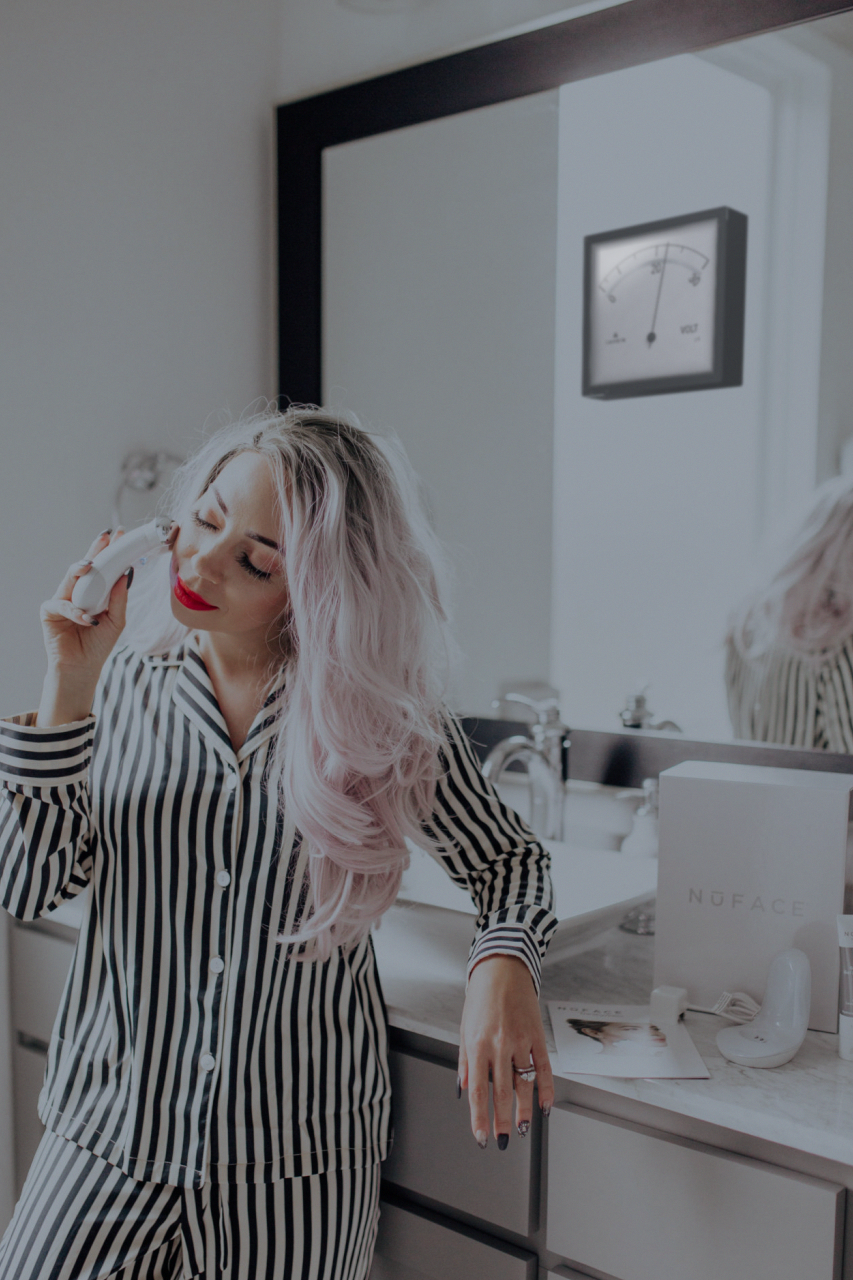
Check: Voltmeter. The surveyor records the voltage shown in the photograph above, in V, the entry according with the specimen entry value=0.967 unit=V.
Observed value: value=22.5 unit=V
